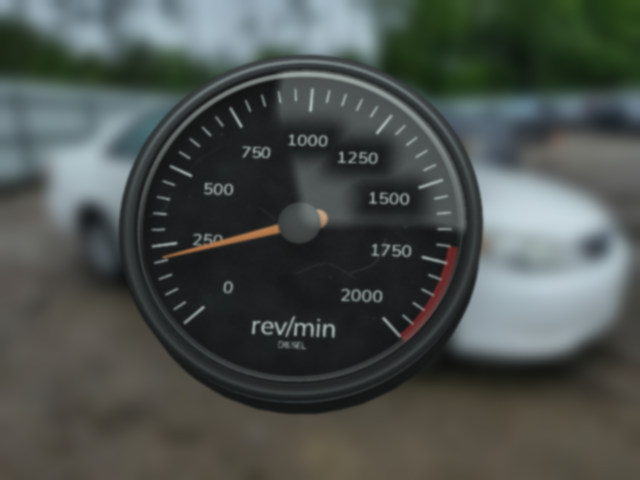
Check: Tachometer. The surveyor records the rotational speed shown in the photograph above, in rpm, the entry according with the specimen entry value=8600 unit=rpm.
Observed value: value=200 unit=rpm
